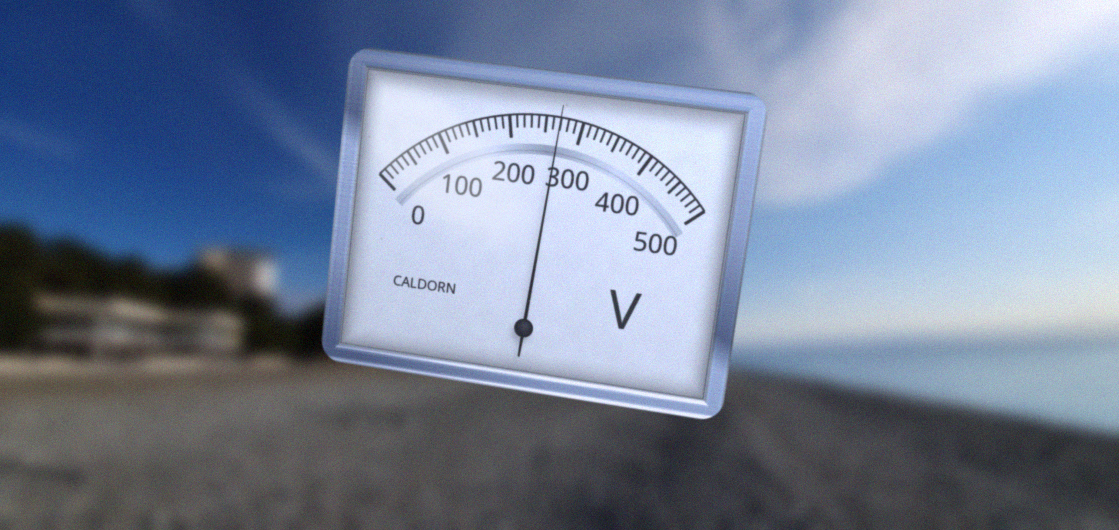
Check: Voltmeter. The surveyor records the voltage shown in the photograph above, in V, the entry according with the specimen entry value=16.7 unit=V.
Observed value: value=270 unit=V
